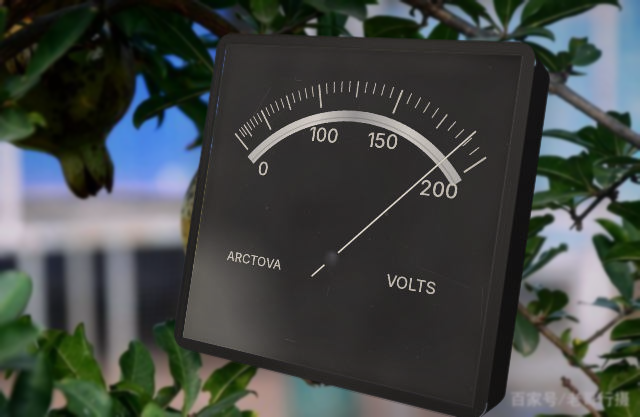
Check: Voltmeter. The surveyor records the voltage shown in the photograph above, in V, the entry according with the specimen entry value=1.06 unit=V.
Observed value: value=190 unit=V
